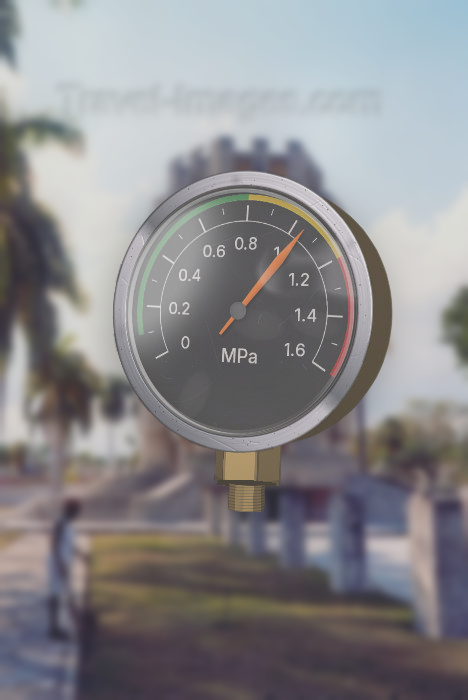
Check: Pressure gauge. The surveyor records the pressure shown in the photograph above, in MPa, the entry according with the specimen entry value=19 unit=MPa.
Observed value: value=1.05 unit=MPa
